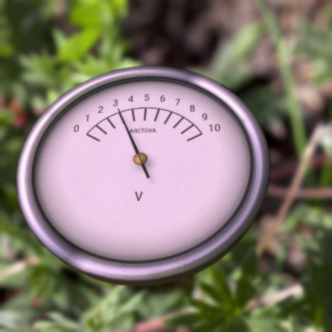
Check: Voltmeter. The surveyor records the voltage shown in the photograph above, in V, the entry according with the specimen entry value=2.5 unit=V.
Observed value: value=3 unit=V
